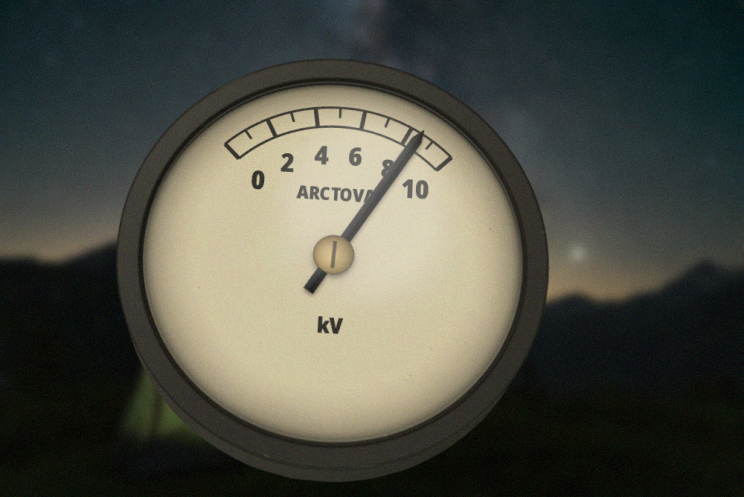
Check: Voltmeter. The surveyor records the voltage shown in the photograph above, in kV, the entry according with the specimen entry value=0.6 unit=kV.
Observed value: value=8.5 unit=kV
